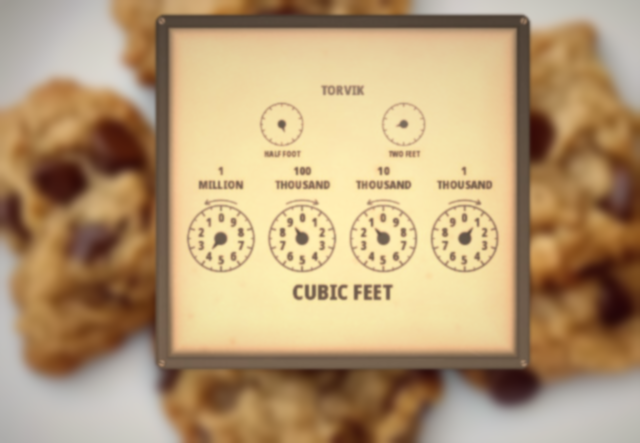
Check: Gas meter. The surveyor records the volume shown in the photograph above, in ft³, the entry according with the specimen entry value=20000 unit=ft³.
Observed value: value=391100 unit=ft³
